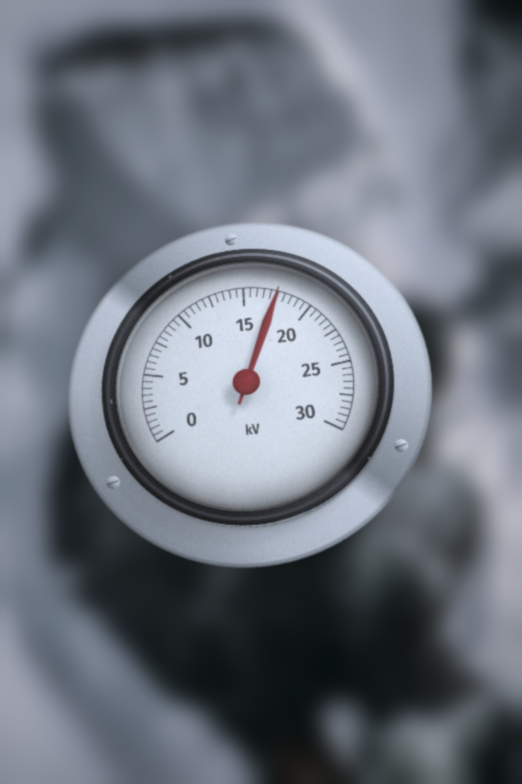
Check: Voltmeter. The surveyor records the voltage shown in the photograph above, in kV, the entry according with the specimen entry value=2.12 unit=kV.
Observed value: value=17.5 unit=kV
